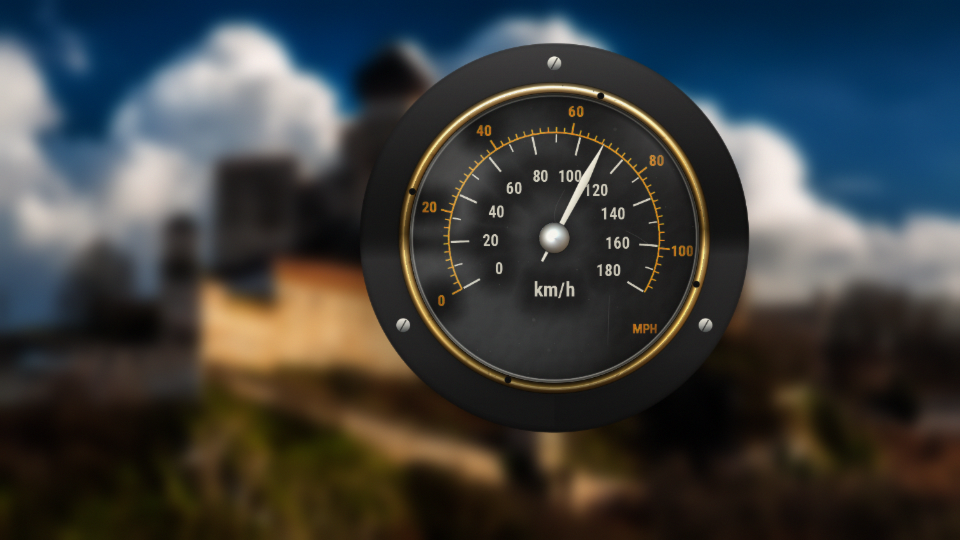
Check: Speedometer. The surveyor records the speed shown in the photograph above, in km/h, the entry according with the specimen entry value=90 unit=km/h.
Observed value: value=110 unit=km/h
